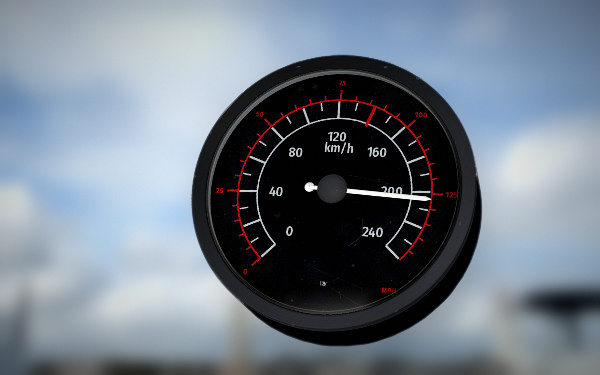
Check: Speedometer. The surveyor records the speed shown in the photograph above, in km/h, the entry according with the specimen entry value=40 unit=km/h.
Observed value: value=205 unit=km/h
